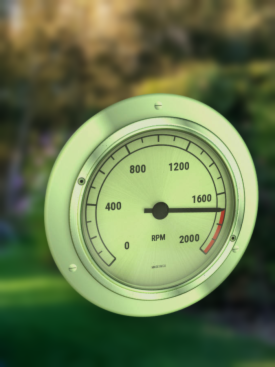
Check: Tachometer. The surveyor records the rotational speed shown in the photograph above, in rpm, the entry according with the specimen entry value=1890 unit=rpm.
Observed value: value=1700 unit=rpm
